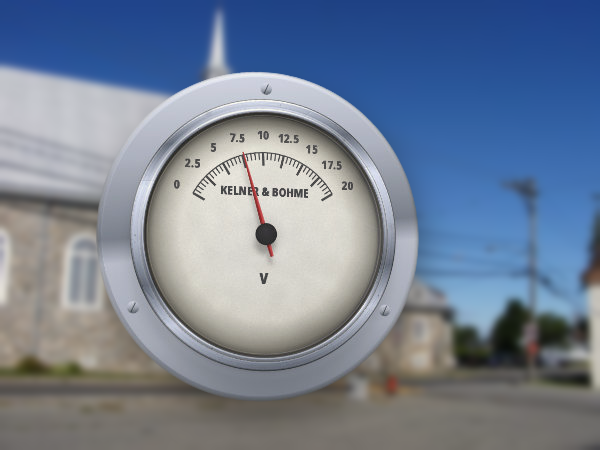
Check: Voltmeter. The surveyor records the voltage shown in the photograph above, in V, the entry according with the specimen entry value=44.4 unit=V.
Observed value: value=7.5 unit=V
